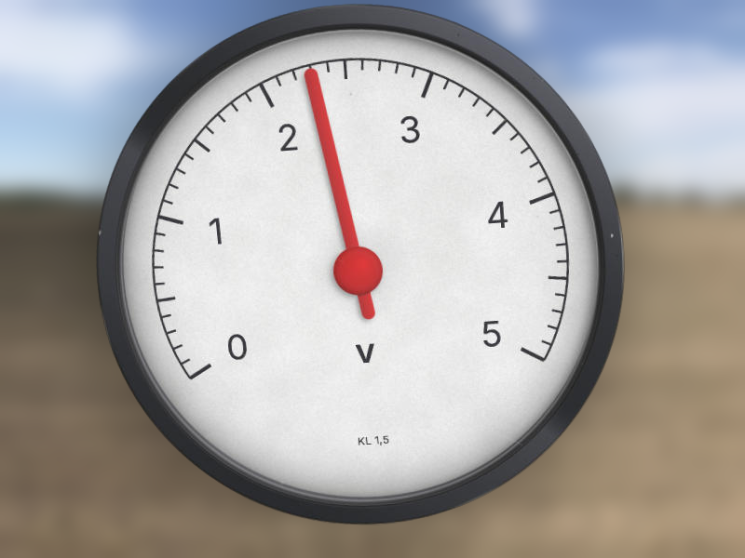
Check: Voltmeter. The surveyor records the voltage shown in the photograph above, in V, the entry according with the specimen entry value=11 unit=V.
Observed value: value=2.3 unit=V
